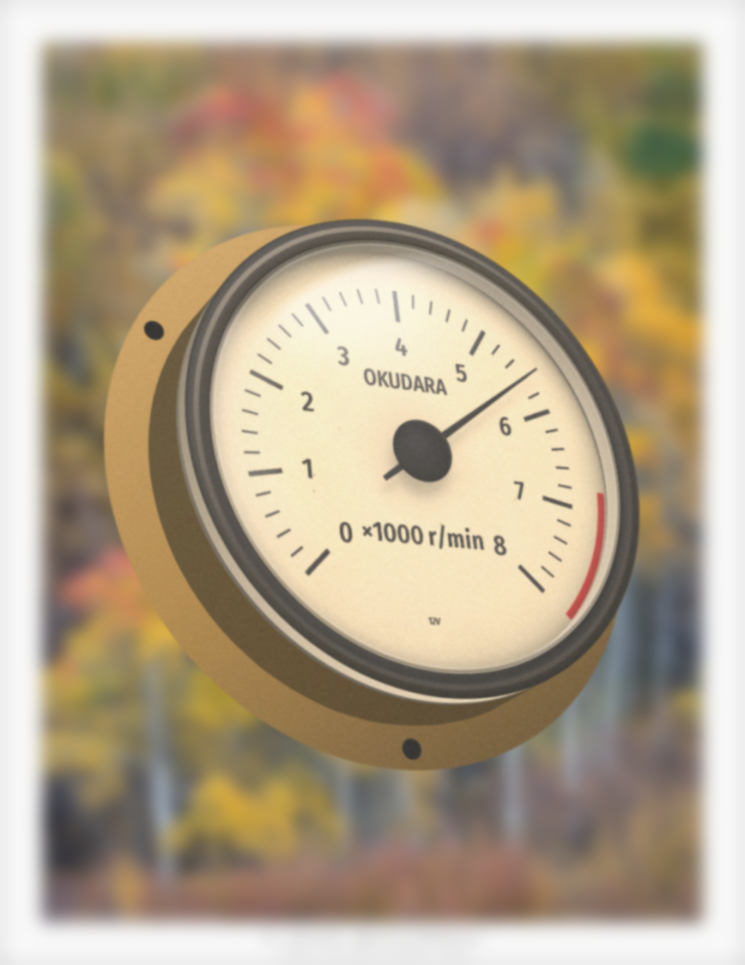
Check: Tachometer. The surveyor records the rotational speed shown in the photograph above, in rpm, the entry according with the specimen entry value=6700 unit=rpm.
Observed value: value=5600 unit=rpm
